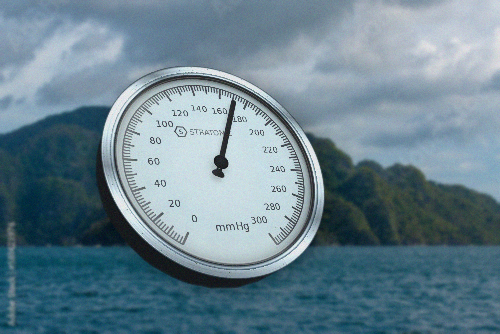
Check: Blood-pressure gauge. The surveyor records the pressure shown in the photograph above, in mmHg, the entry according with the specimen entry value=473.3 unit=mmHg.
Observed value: value=170 unit=mmHg
